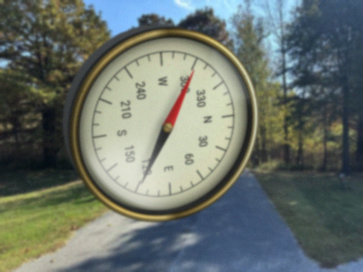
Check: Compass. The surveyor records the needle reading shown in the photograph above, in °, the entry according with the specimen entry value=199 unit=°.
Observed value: value=300 unit=°
